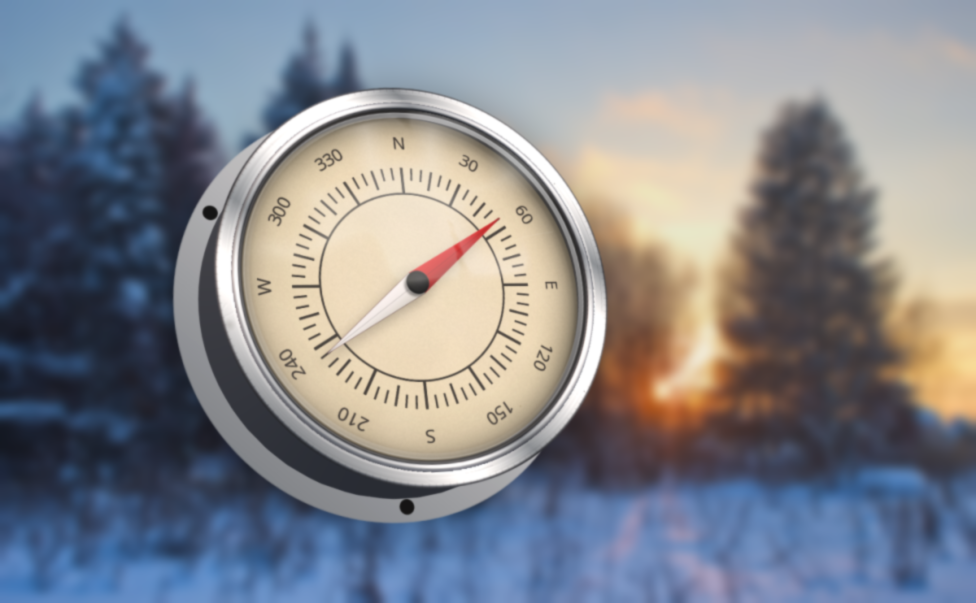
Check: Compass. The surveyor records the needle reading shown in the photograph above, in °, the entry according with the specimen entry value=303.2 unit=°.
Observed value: value=55 unit=°
